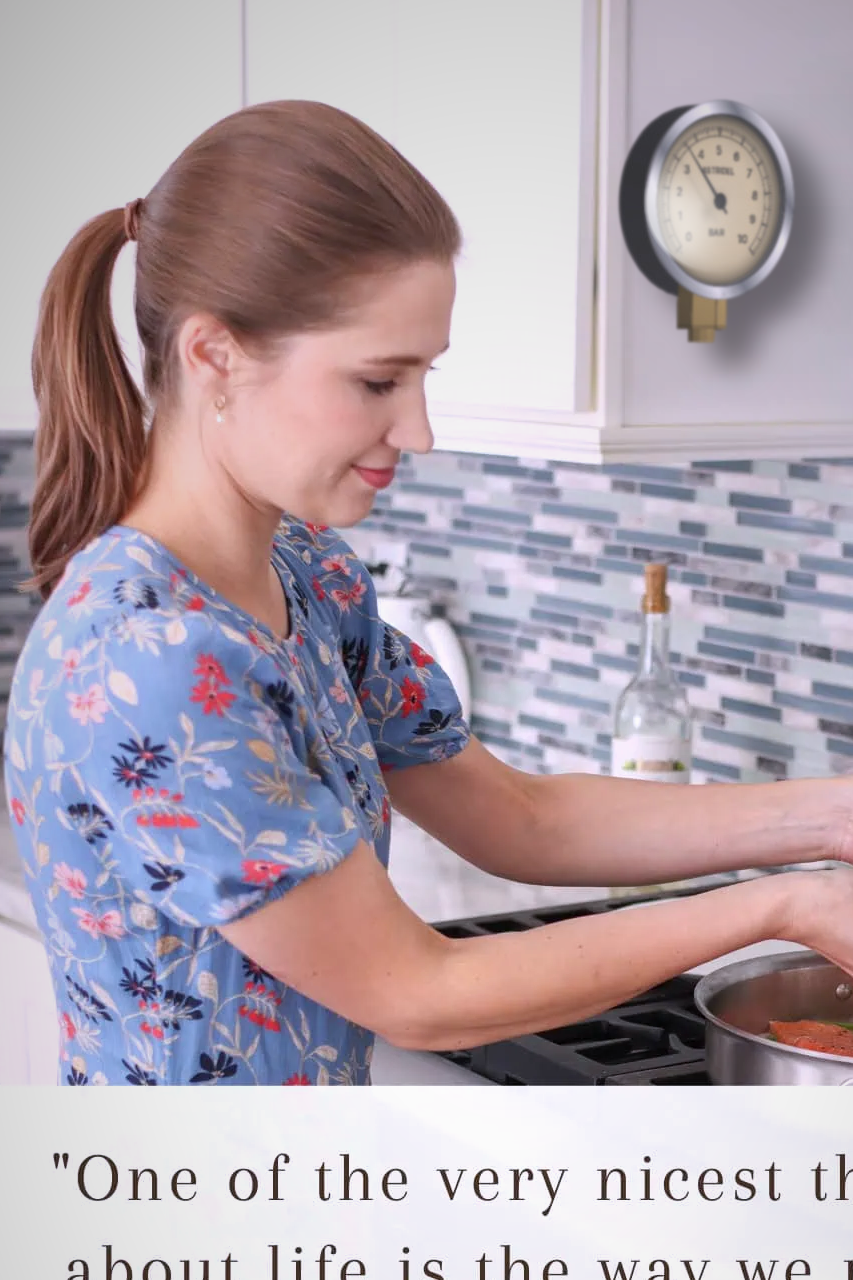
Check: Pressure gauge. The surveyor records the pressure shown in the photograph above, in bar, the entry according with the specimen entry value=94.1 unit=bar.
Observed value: value=3.5 unit=bar
